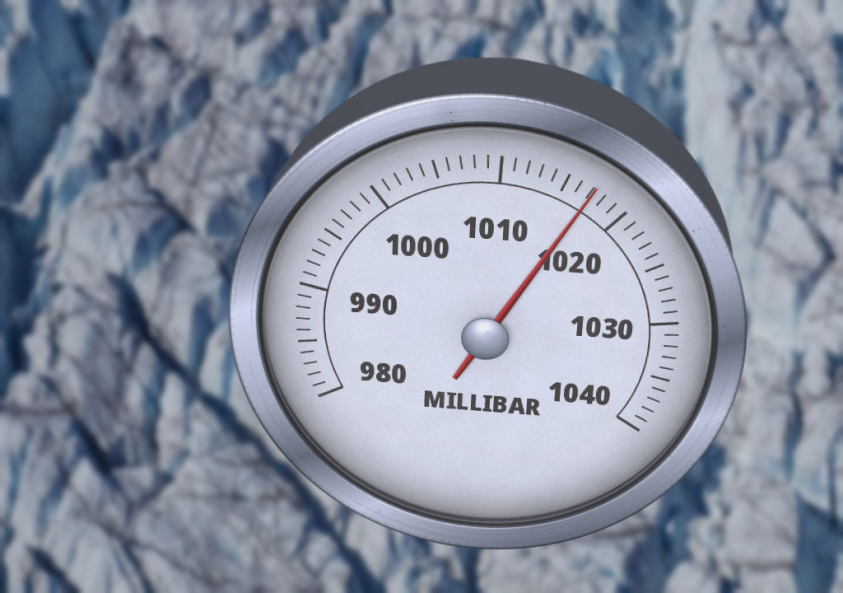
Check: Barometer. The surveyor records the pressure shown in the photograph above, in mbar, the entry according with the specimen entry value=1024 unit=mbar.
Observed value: value=1017 unit=mbar
